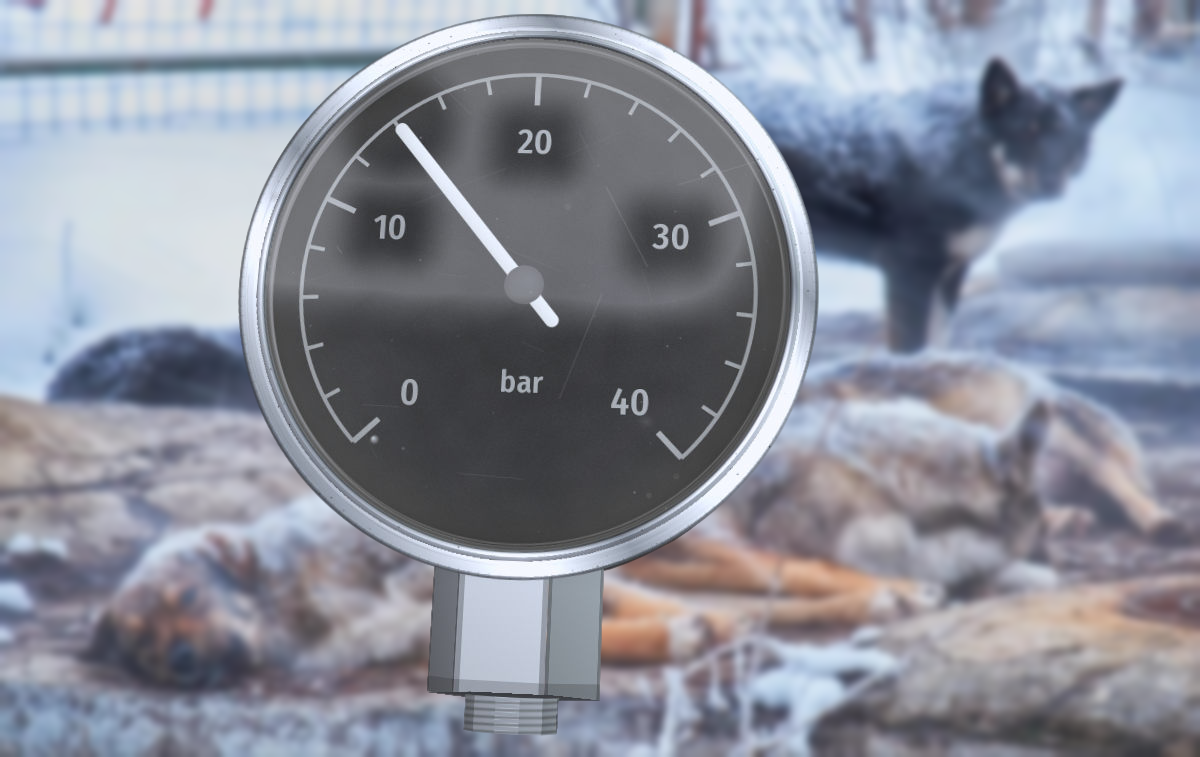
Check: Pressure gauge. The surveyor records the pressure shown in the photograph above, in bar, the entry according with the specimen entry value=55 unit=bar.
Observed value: value=14 unit=bar
